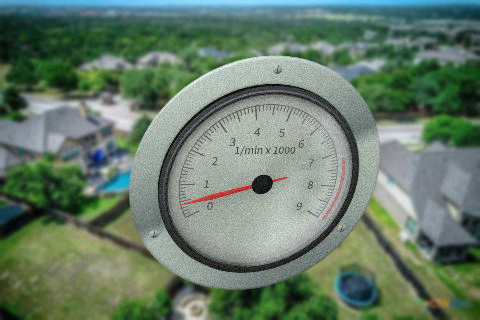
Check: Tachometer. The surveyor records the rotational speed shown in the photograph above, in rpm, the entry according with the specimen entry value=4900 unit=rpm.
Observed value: value=500 unit=rpm
